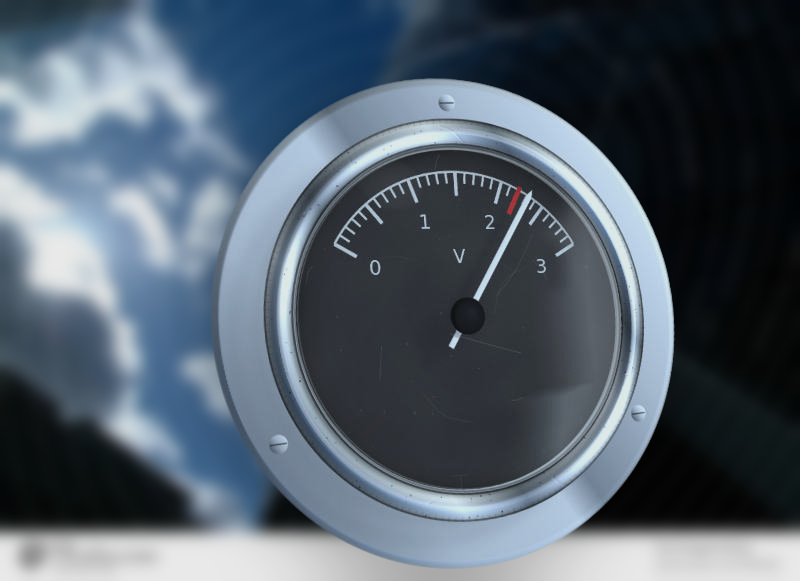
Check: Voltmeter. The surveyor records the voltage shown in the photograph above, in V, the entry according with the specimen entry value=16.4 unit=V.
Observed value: value=2.3 unit=V
